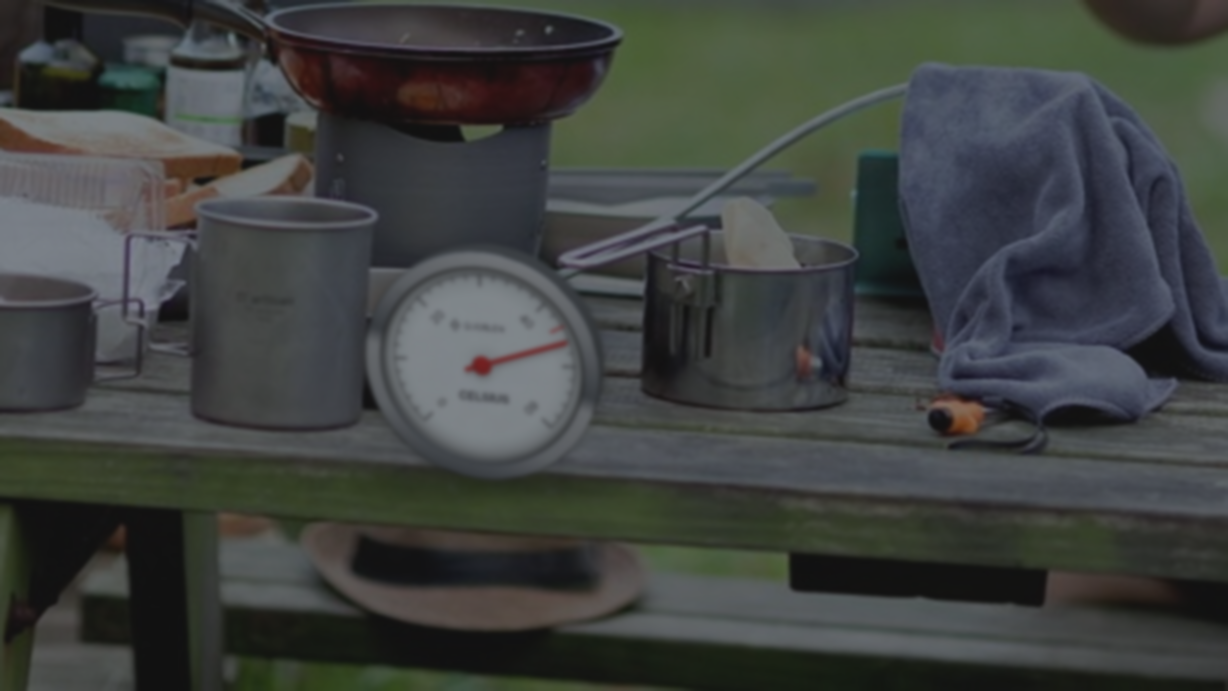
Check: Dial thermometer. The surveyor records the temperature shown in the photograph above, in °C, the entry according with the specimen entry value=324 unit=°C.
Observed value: value=46 unit=°C
